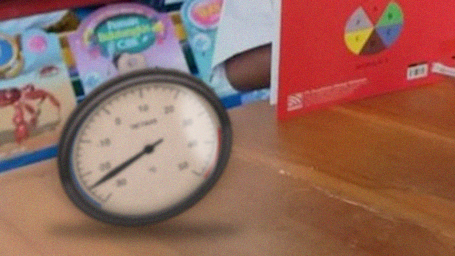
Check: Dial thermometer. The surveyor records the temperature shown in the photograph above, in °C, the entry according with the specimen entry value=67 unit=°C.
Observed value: value=-24 unit=°C
